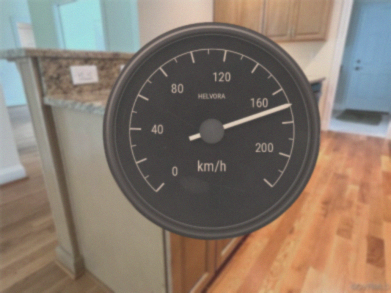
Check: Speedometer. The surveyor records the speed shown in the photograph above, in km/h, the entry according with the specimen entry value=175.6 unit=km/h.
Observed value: value=170 unit=km/h
